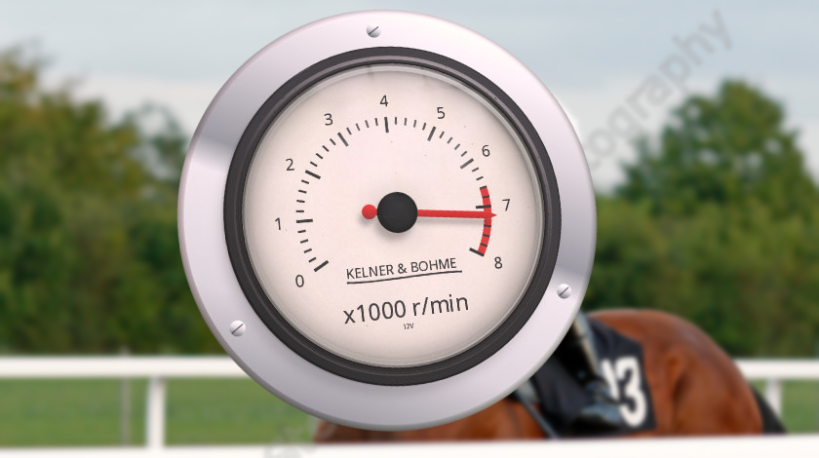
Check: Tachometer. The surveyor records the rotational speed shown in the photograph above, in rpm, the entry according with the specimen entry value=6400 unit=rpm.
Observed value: value=7200 unit=rpm
